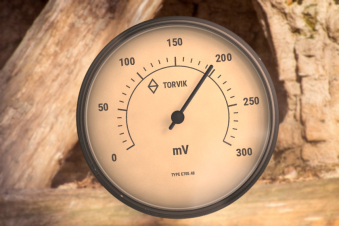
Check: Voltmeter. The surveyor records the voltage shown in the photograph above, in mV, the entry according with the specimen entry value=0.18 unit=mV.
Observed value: value=195 unit=mV
